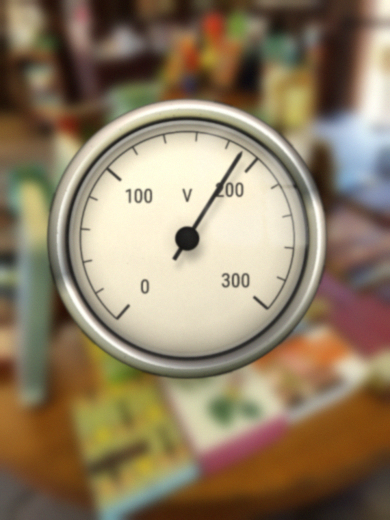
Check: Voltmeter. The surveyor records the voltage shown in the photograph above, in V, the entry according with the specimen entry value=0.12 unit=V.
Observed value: value=190 unit=V
